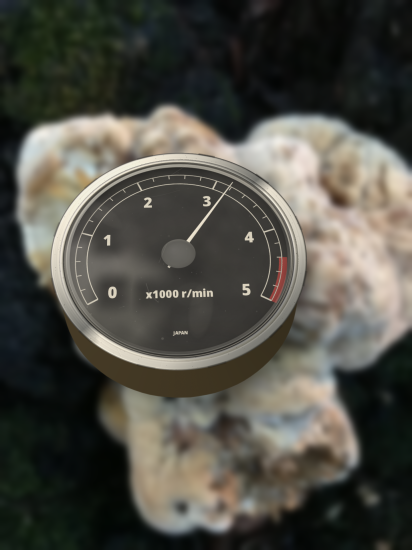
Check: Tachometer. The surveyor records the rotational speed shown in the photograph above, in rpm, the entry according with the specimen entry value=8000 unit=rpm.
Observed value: value=3200 unit=rpm
